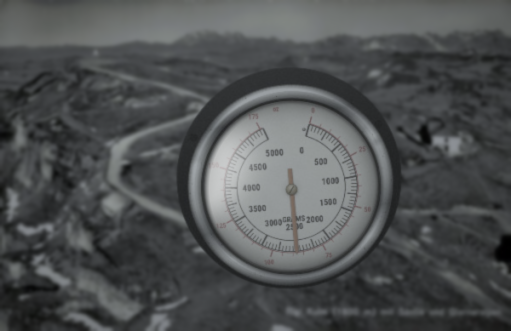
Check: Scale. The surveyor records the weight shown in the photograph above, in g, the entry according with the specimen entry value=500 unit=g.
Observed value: value=2500 unit=g
